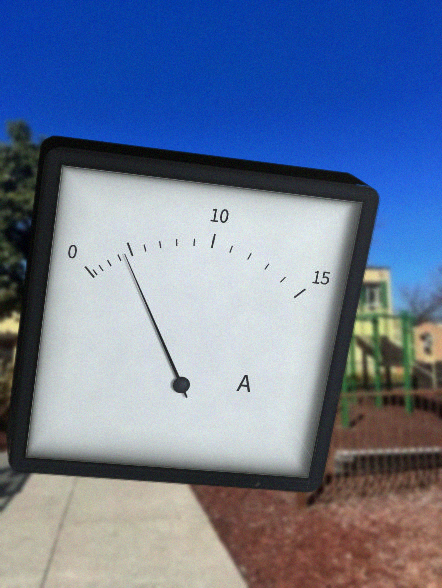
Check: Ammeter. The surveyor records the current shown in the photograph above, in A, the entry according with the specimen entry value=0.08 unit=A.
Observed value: value=4.5 unit=A
